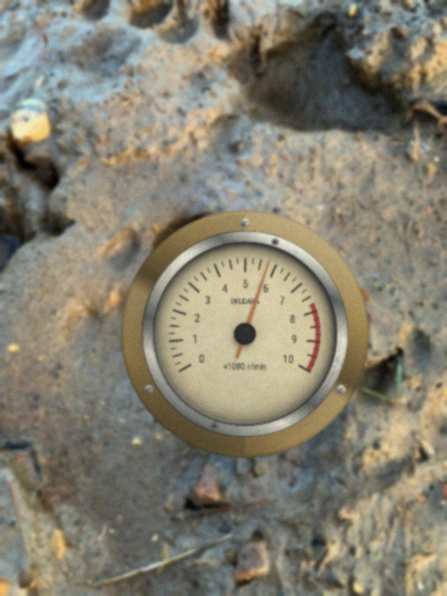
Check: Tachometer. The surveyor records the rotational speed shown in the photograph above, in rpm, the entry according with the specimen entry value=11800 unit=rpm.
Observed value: value=5750 unit=rpm
